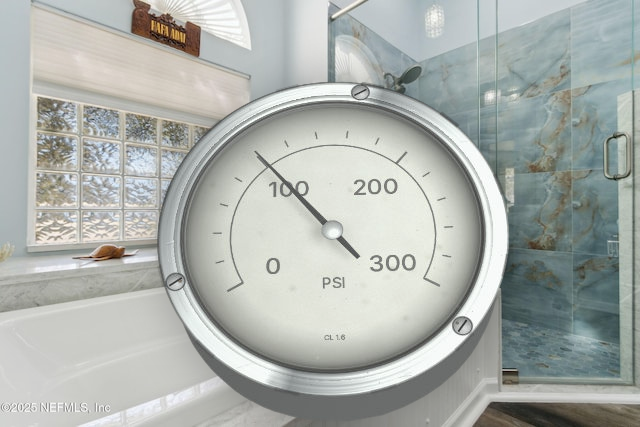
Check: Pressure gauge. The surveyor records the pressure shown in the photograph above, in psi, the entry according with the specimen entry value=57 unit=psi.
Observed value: value=100 unit=psi
